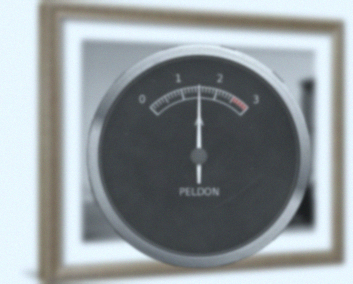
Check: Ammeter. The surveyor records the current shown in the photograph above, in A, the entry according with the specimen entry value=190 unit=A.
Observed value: value=1.5 unit=A
